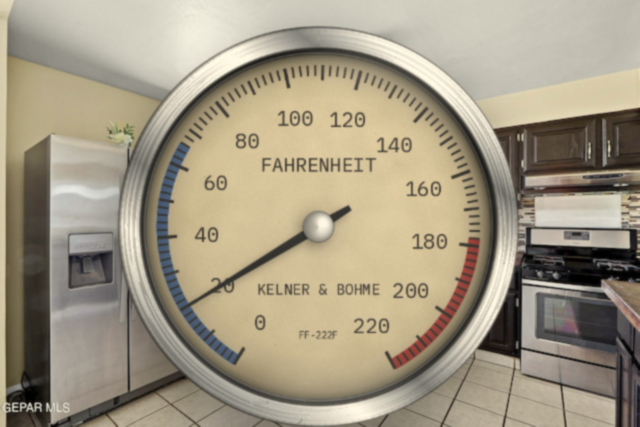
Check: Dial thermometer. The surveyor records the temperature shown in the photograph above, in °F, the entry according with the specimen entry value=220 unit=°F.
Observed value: value=20 unit=°F
